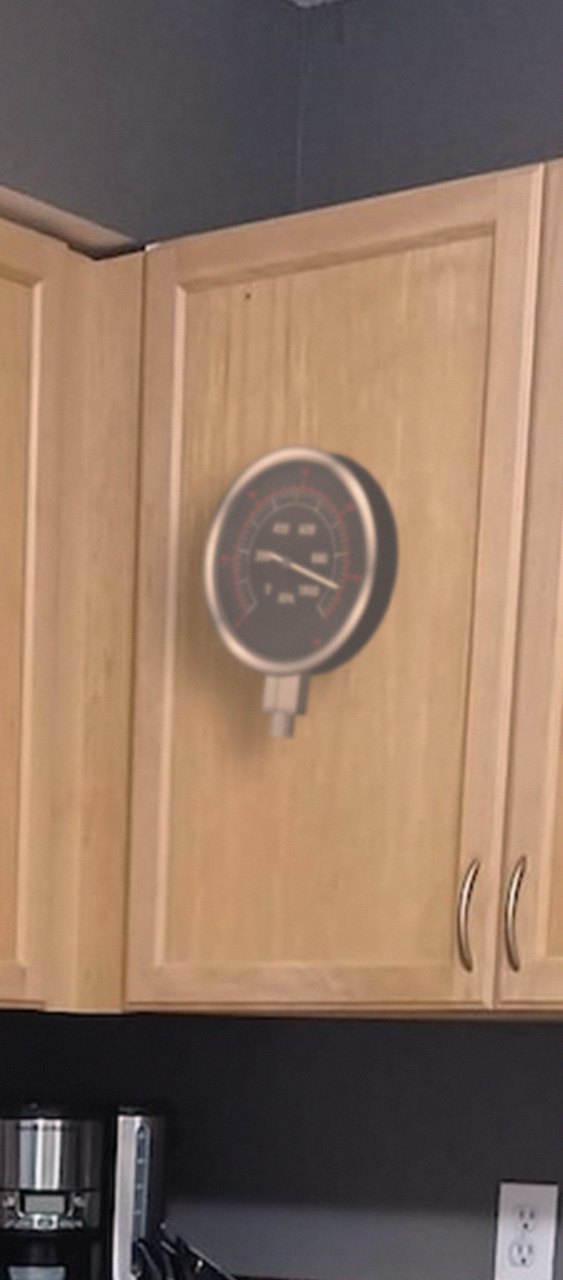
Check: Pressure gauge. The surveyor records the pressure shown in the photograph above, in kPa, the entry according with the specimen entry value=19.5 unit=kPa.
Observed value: value=900 unit=kPa
